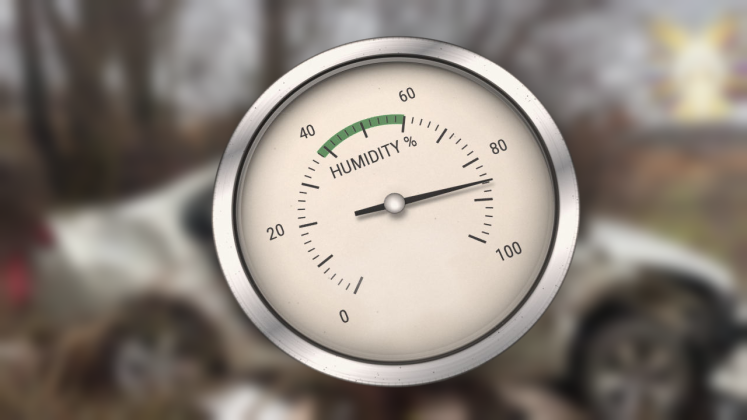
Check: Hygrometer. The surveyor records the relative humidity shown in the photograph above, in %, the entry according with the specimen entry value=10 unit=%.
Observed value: value=86 unit=%
